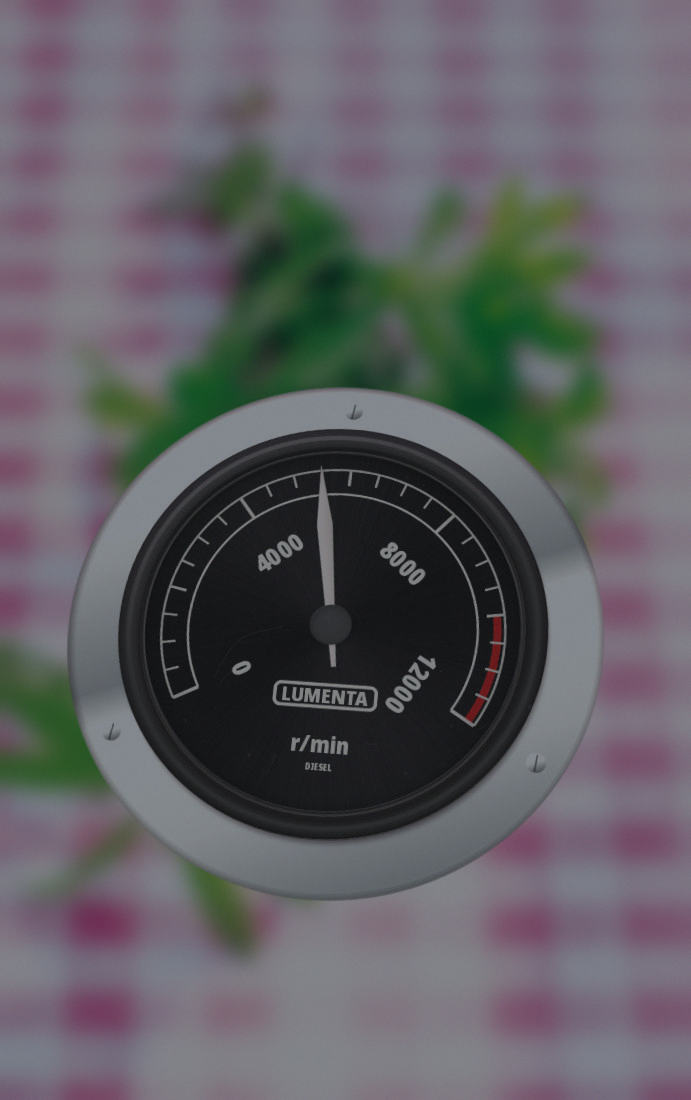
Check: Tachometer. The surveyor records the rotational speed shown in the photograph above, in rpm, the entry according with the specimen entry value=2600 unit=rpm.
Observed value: value=5500 unit=rpm
